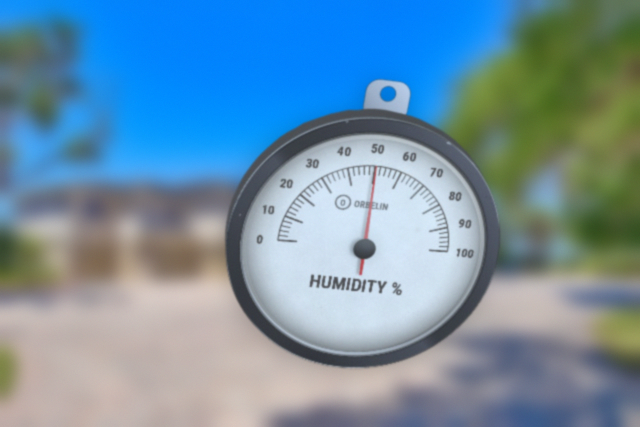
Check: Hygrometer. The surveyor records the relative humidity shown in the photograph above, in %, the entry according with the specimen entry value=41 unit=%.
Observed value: value=50 unit=%
